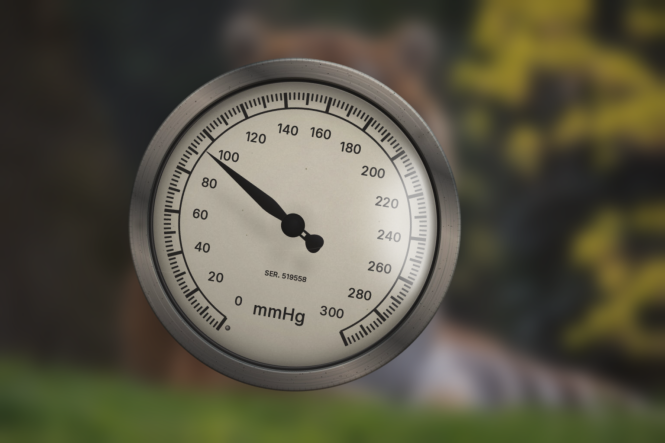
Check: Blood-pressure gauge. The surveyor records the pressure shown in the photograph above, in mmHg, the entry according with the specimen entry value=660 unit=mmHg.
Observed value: value=94 unit=mmHg
